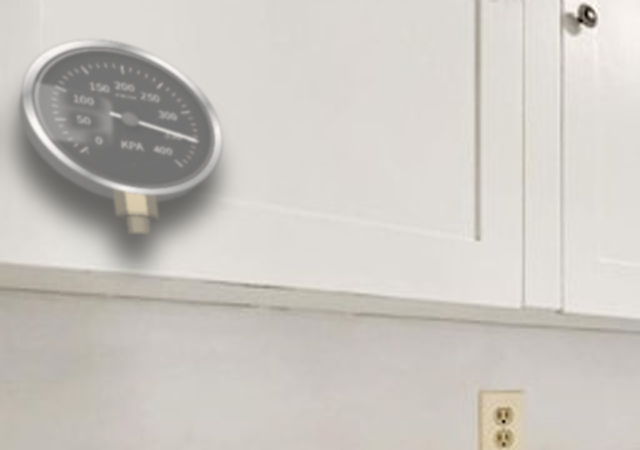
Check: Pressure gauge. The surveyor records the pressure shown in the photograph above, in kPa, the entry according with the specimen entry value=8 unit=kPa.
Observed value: value=350 unit=kPa
